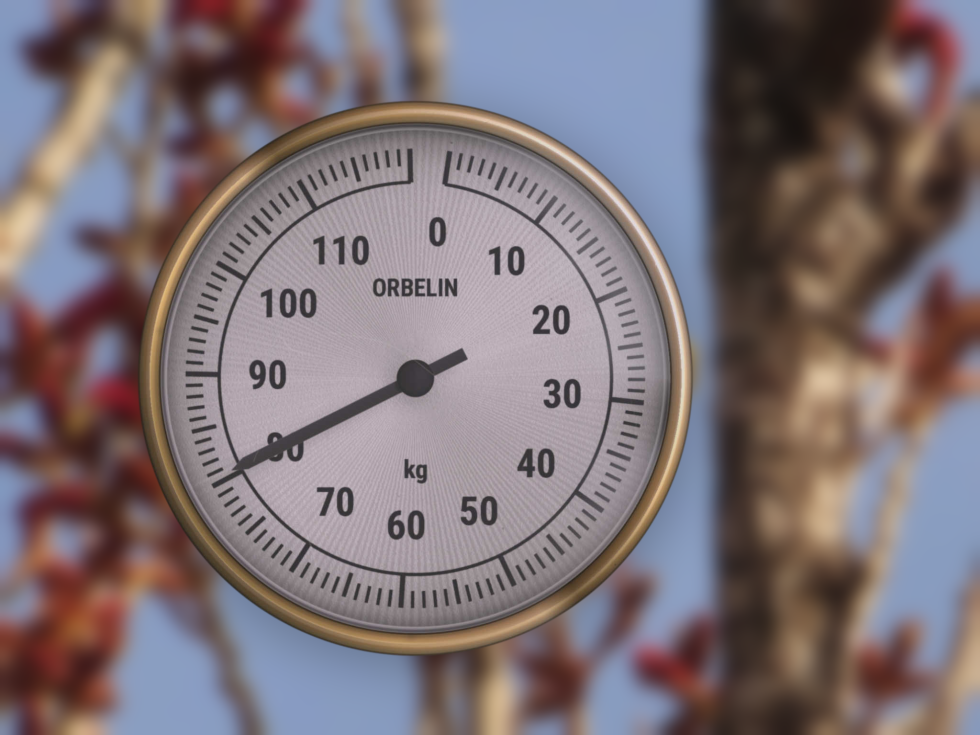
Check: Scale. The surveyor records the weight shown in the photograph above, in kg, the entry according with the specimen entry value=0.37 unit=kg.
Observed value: value=80.5 unit=kg
